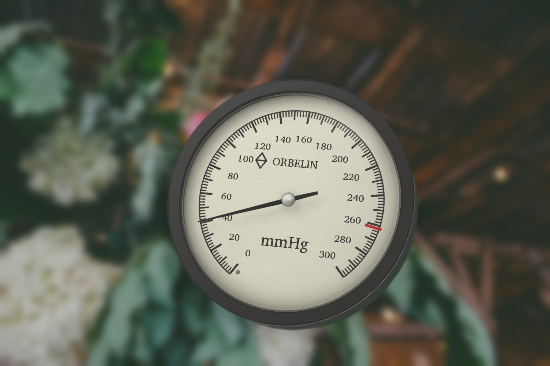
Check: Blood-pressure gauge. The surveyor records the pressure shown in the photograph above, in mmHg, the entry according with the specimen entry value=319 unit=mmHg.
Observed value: value=40 unit=mmHg
